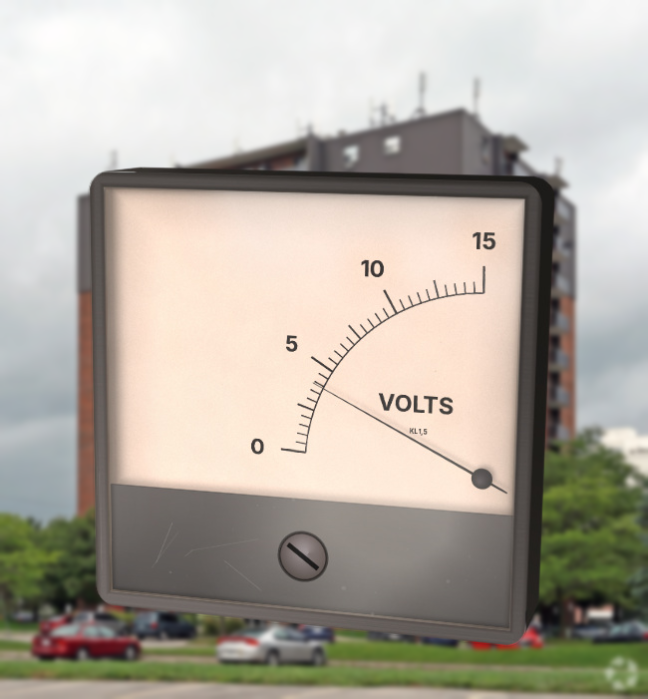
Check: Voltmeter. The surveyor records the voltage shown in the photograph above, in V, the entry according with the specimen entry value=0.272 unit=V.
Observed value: value=4 unit=V
